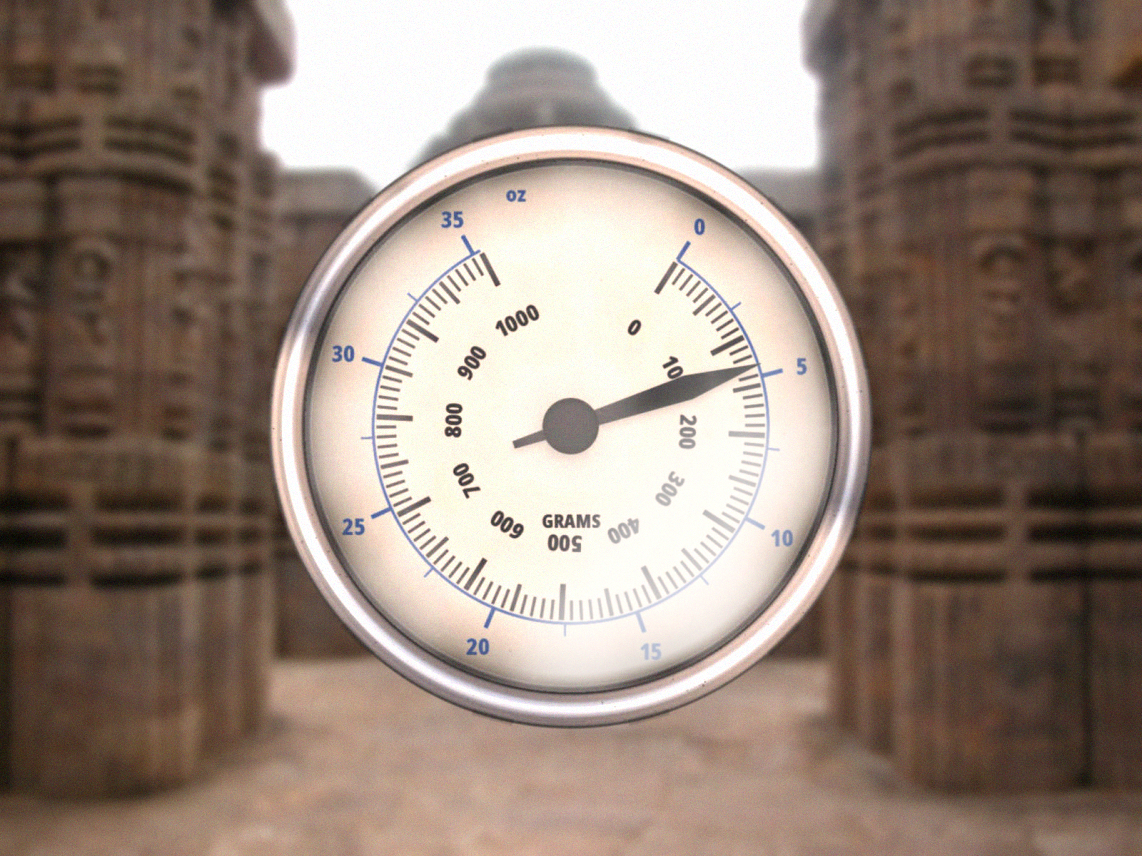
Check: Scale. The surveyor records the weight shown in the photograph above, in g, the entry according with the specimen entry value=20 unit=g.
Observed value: value=130 unit=g
